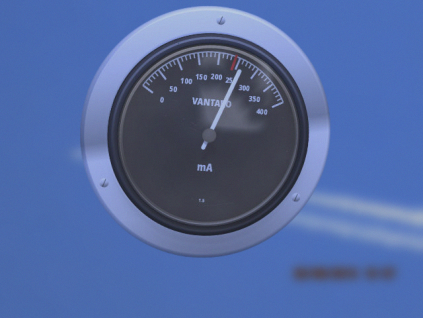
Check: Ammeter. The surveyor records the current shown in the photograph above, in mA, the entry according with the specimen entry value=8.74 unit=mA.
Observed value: value=260 unit=mA
